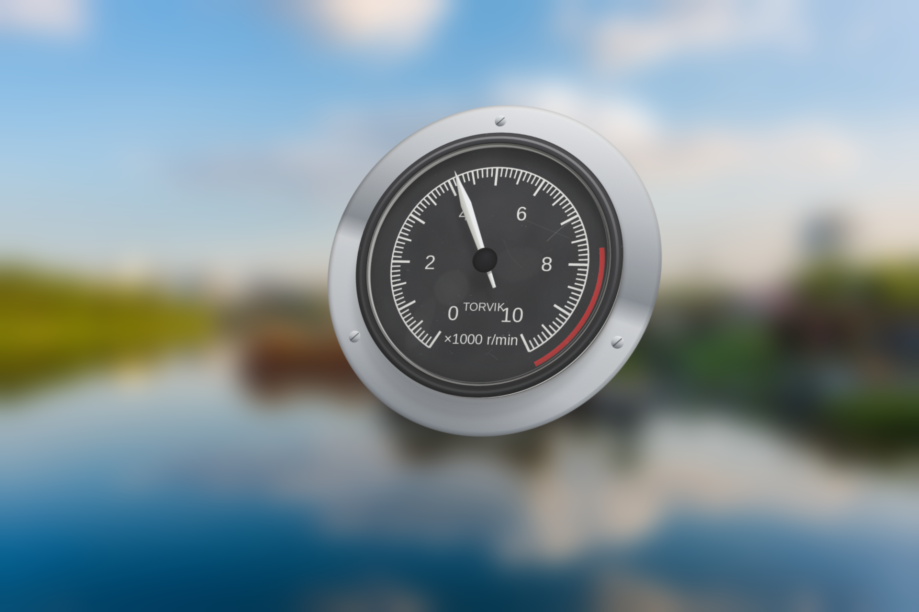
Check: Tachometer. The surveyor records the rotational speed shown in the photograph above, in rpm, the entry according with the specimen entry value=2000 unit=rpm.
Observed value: value=4200 unit=rpm
